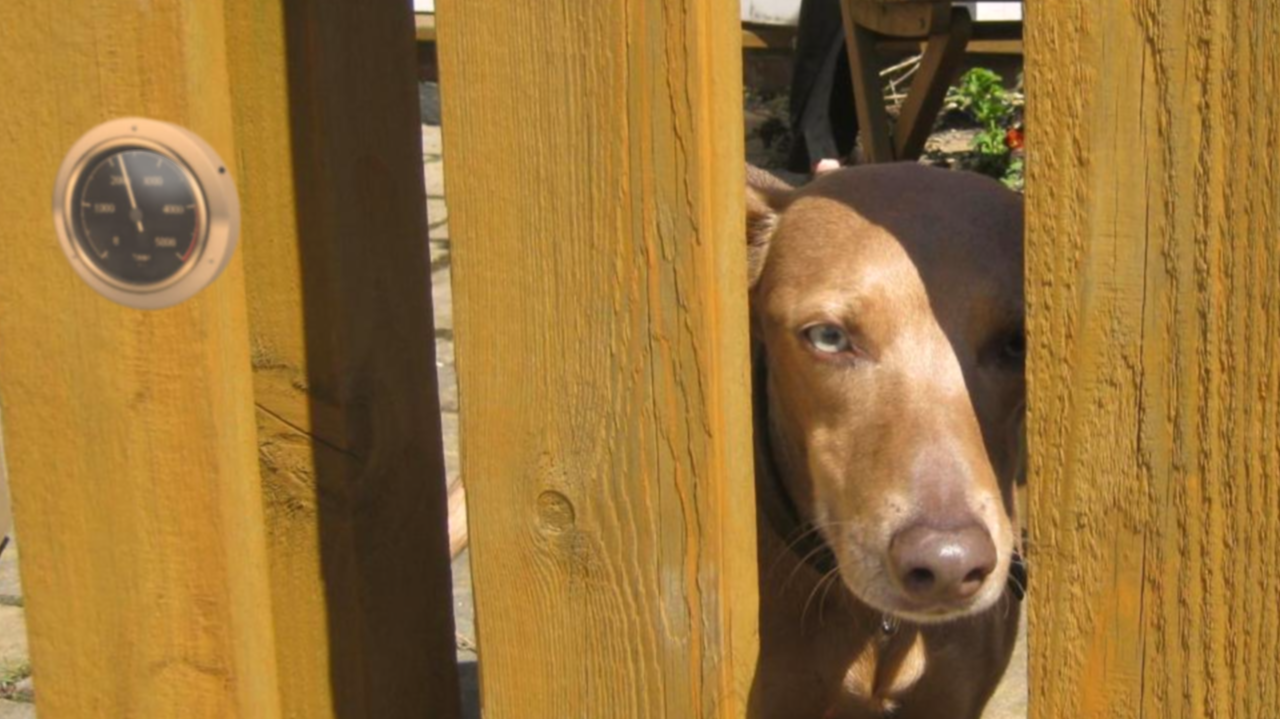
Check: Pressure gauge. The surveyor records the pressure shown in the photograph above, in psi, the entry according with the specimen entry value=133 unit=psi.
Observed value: value=2250 unit=psi
